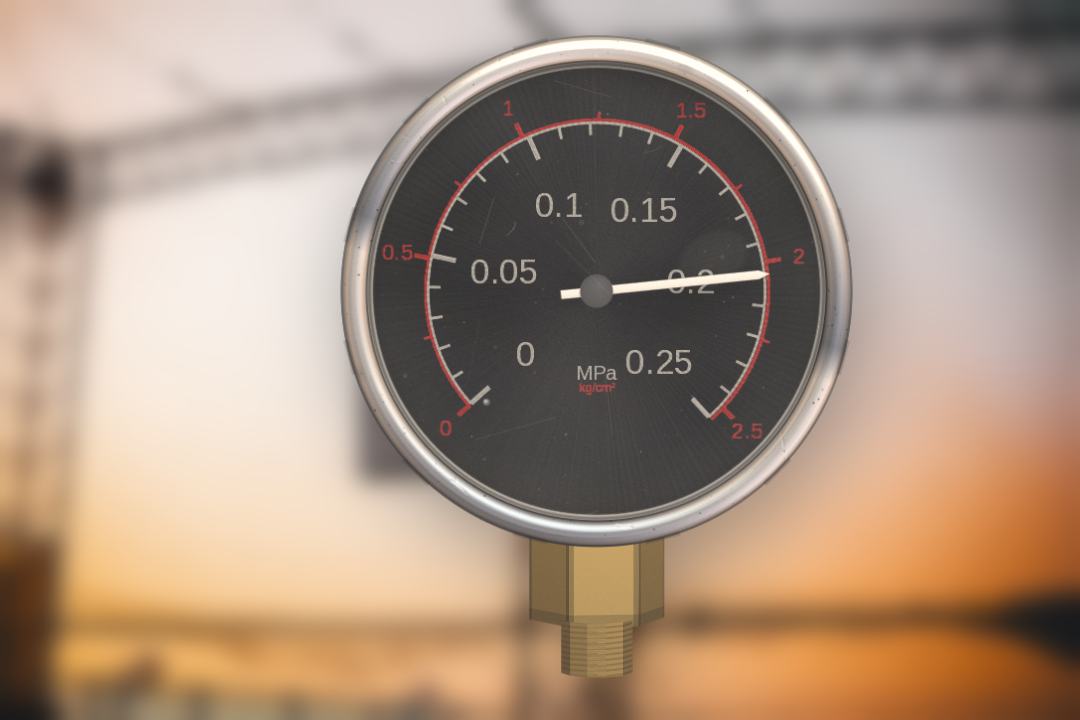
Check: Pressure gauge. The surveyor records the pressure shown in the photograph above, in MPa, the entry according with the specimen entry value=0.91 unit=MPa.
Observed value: value=0.2 unit=MPa
